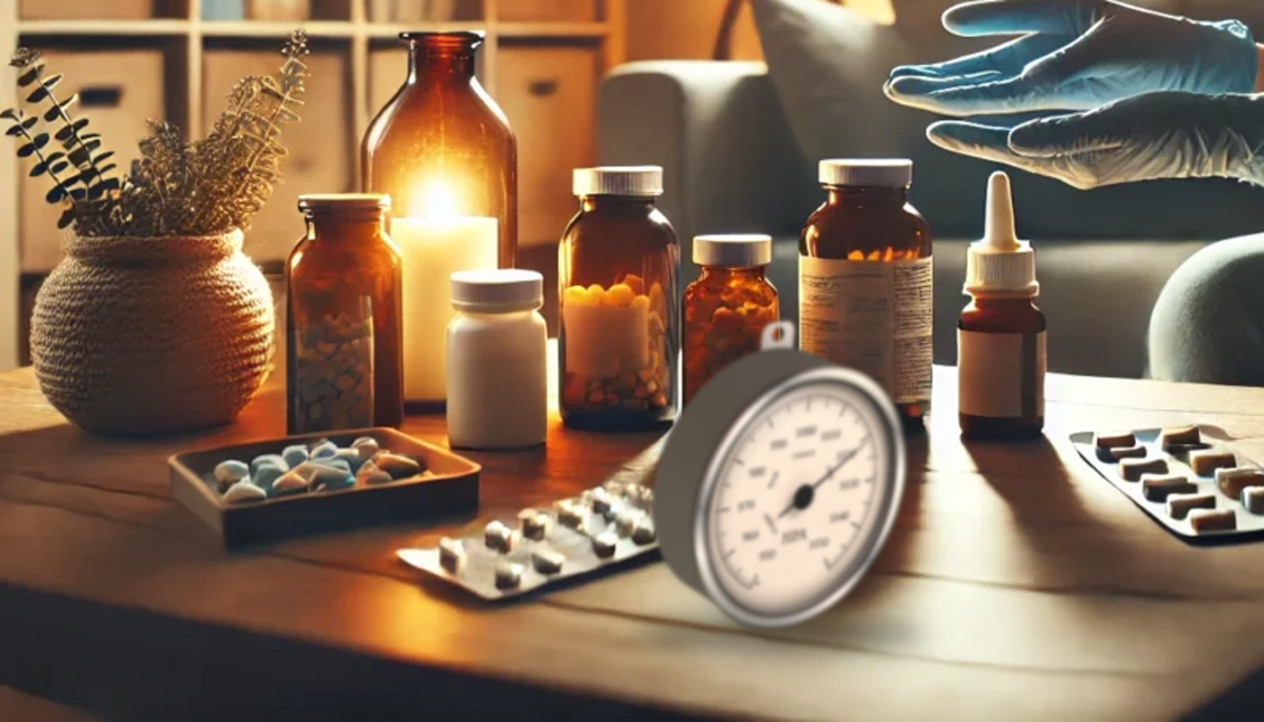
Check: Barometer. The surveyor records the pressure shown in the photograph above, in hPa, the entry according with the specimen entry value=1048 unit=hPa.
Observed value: value=1020 unit=hPa
